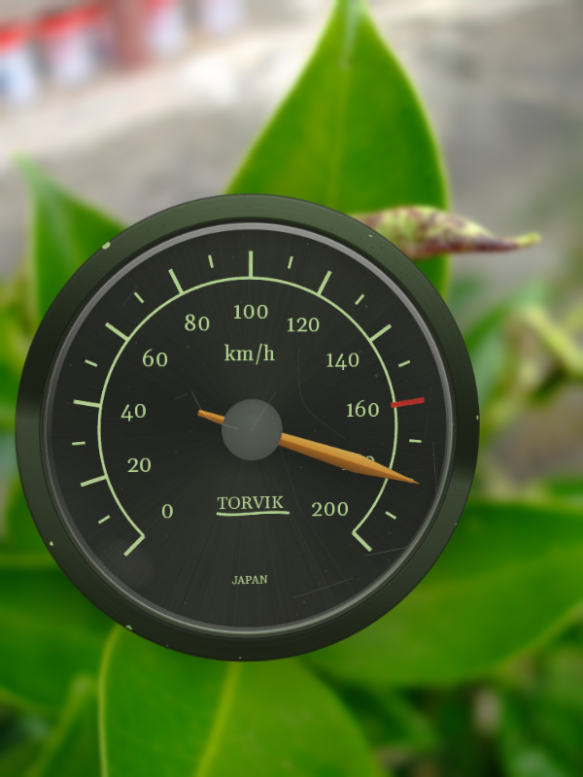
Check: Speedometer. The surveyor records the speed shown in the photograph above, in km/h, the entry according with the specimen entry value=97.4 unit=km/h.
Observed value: value=180 unit=km/h
